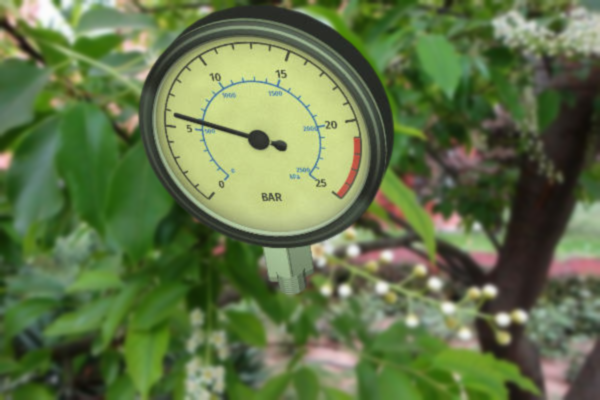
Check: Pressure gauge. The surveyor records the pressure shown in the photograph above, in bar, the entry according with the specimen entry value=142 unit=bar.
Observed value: value=6 unit=bar
